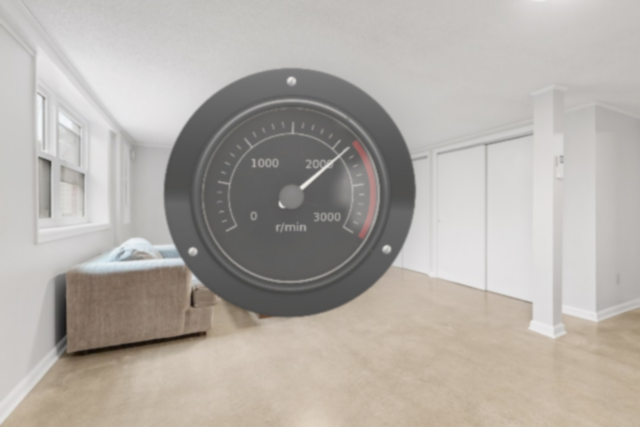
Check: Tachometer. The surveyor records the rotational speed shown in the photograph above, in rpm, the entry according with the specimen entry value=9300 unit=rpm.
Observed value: value=2100 unit=rpm
